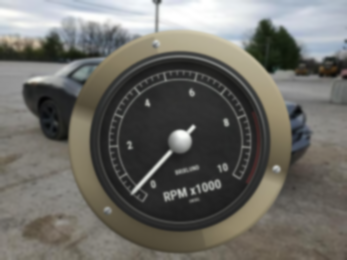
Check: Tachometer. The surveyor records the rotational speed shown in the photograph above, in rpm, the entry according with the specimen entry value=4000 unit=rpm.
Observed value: value=400 unit=rpm
